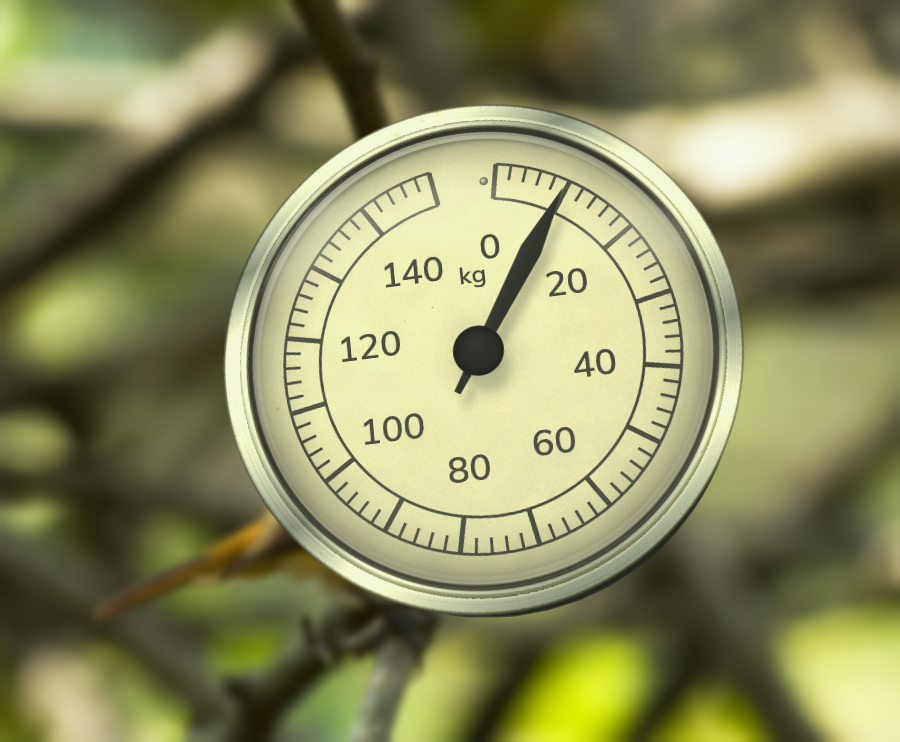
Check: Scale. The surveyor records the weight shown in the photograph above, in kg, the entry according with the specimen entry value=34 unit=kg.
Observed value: value=10 unit=kg
